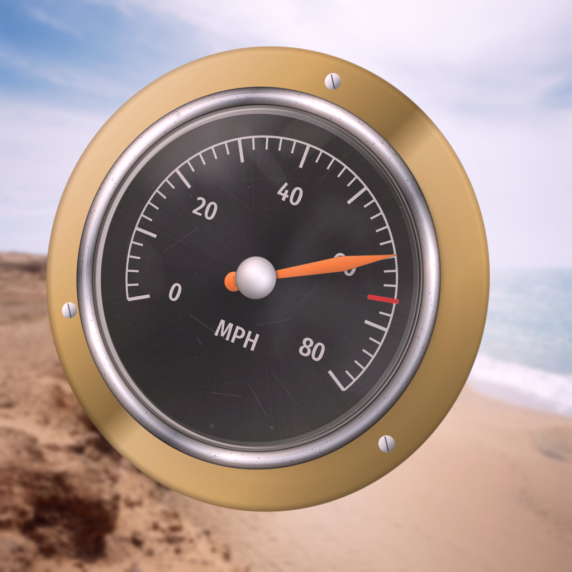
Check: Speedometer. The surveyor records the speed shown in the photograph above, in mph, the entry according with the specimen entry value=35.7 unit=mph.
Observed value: value=60 unit=mph
